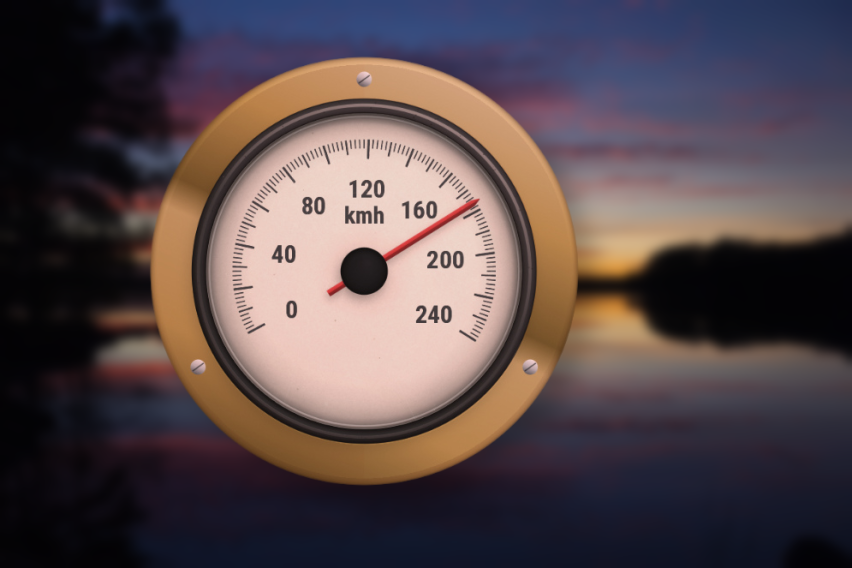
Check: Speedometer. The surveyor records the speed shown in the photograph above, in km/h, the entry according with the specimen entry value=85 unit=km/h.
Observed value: value=176 unit=km/h
